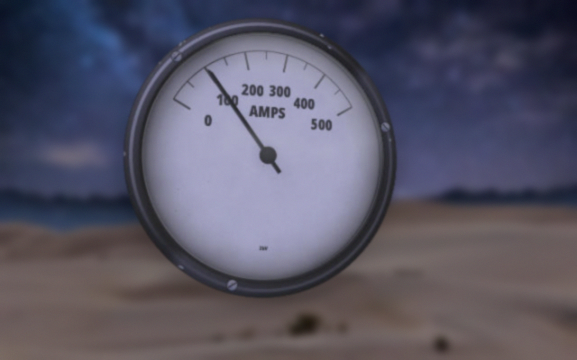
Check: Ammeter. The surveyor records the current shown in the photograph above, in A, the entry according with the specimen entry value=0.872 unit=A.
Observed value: value=100 unit=A
